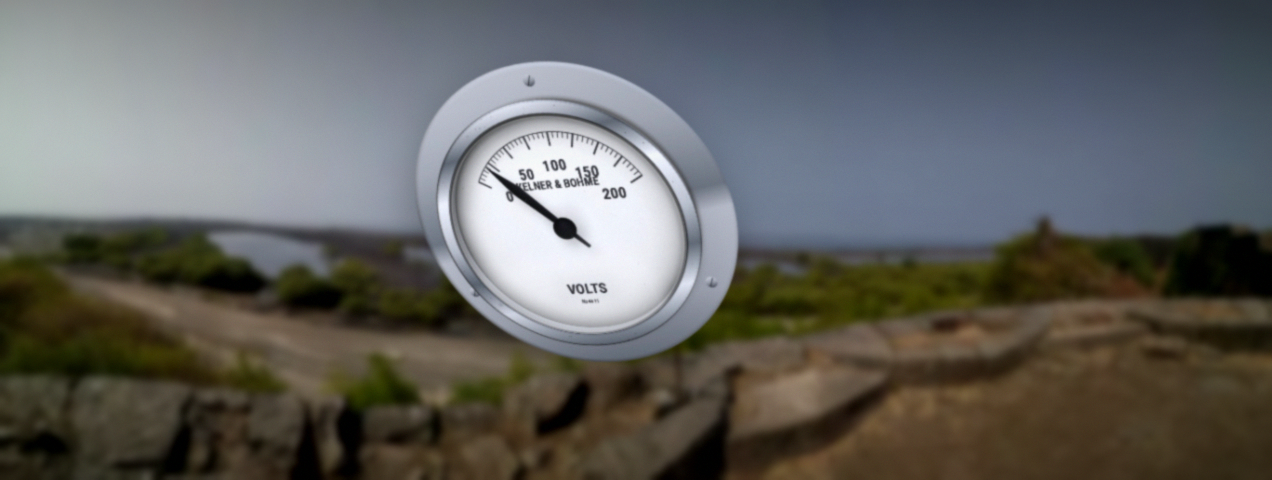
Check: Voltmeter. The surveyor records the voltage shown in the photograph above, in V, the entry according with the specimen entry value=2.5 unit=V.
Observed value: value=25 unit=V
